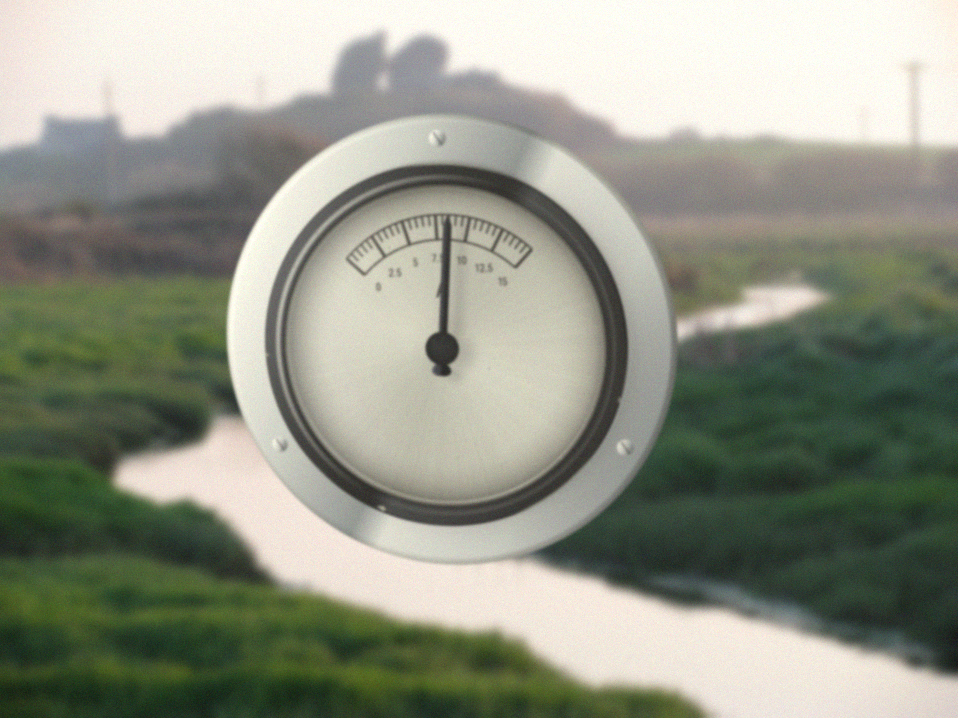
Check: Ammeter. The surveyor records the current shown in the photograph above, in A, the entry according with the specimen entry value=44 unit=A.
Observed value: value=8.5 unit=A
